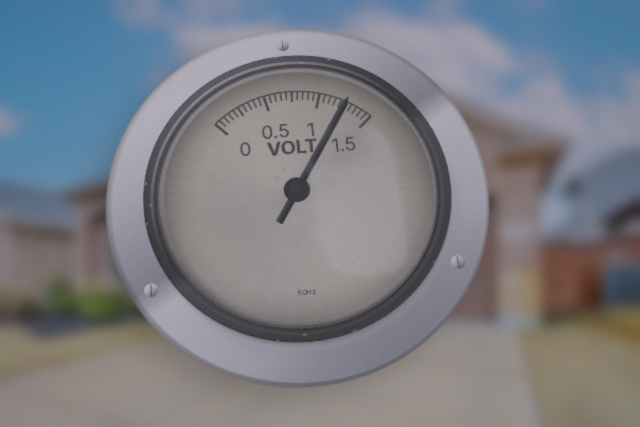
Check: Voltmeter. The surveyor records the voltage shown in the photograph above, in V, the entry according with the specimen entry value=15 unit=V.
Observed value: value=1.25 unit=V
